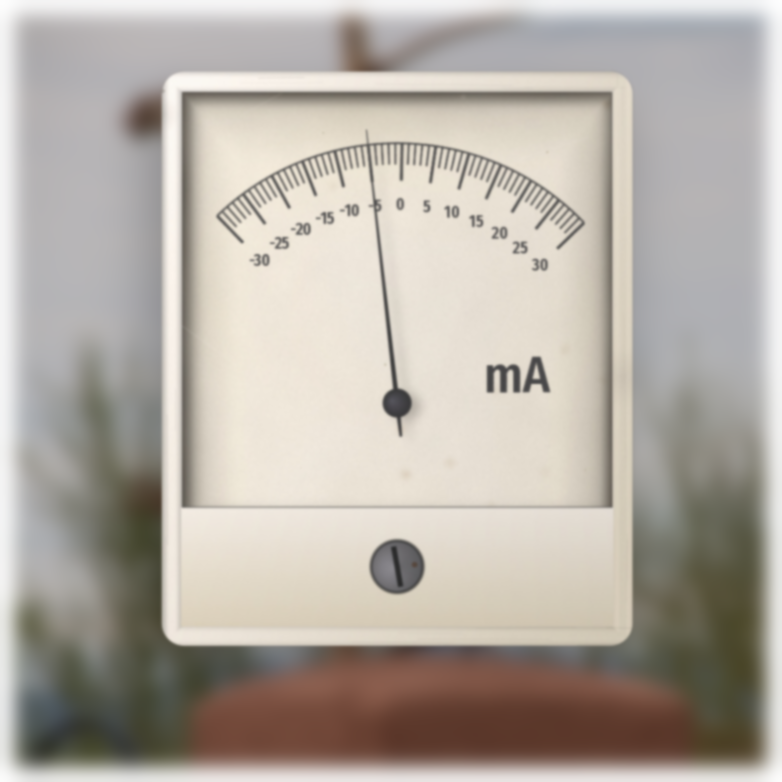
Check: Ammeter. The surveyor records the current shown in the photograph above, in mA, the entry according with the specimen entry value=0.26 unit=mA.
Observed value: value=-5 unit=mA
